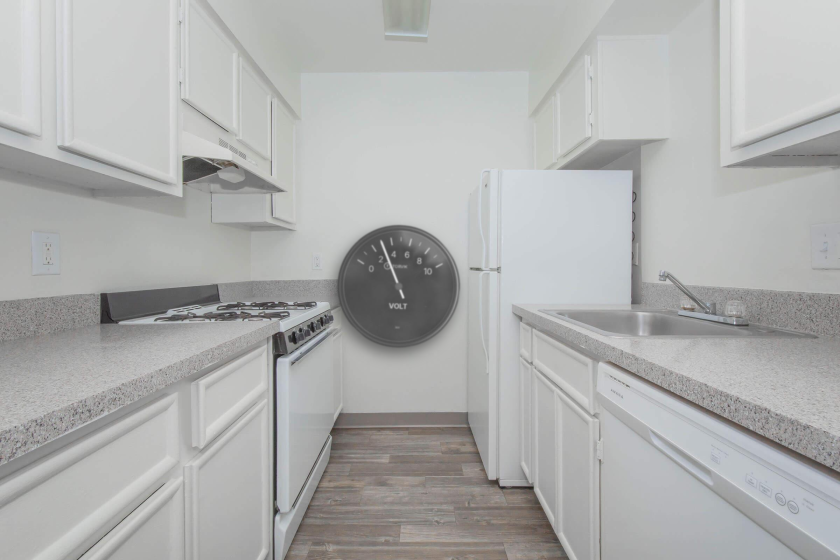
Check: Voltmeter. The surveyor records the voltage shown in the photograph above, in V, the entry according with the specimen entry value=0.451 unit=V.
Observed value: value=3 unit=V
